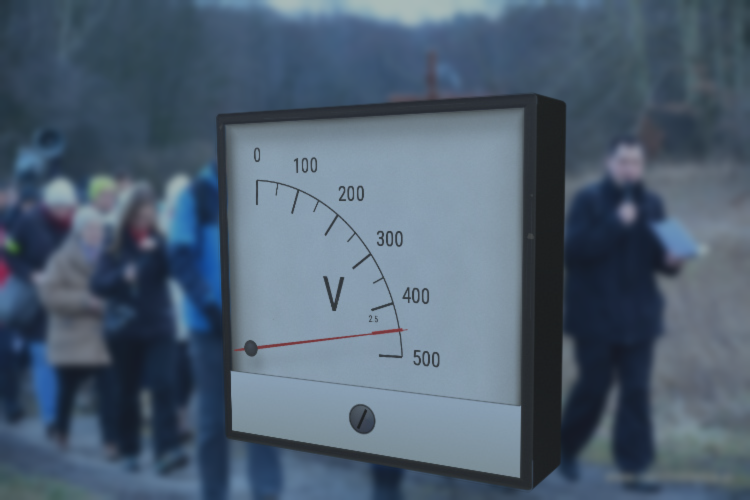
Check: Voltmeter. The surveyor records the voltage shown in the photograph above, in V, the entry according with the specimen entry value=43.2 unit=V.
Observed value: value=450 unit=V
